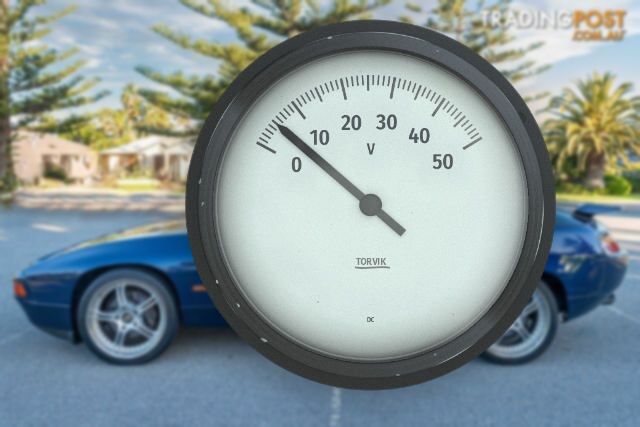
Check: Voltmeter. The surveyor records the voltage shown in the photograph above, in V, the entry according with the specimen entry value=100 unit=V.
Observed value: value=5 unit=V
